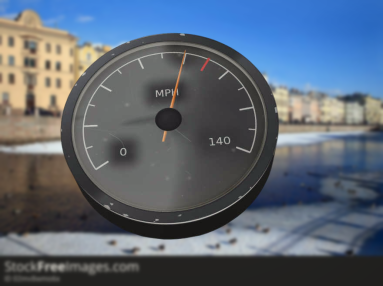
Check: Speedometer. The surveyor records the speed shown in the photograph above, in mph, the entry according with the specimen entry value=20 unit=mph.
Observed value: value=80 unit=mph
